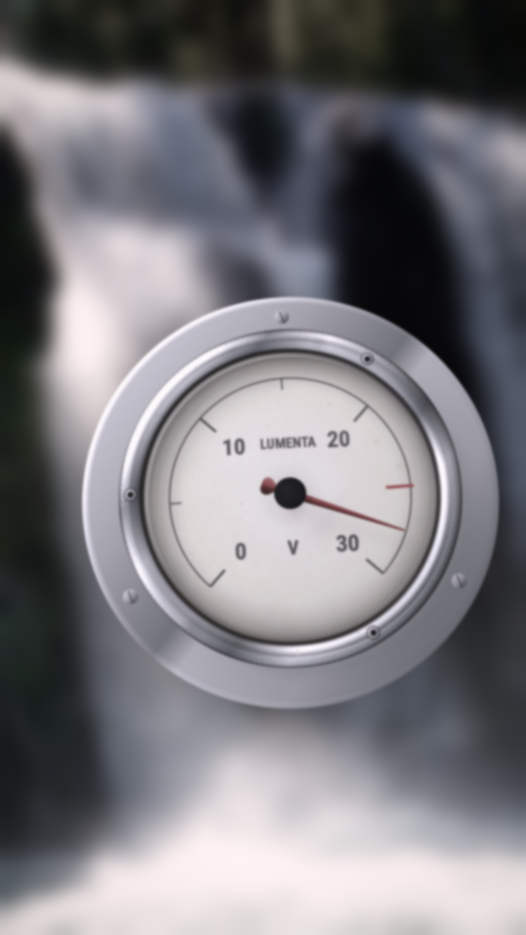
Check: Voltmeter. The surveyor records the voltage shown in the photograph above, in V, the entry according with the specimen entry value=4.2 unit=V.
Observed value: value=27.5 unit=V
